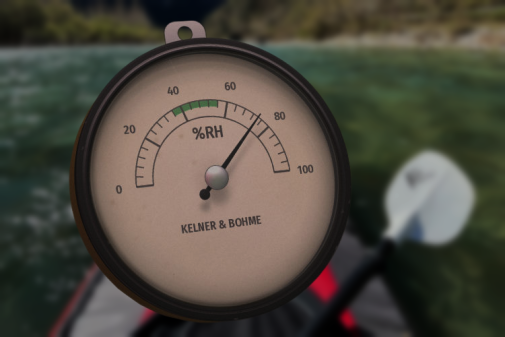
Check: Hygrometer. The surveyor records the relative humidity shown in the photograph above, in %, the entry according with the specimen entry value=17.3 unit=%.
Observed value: value=74 unit=%
